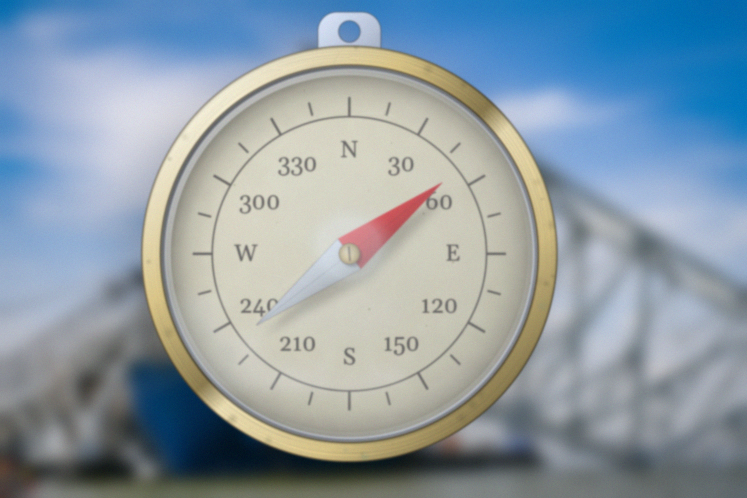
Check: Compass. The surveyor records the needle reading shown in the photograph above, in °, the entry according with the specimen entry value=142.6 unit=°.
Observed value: value=52.5 unit=°
